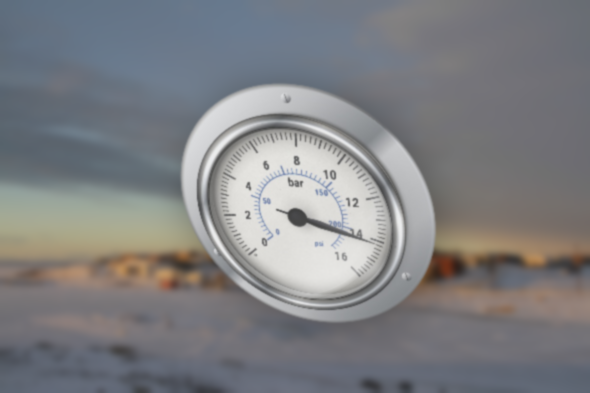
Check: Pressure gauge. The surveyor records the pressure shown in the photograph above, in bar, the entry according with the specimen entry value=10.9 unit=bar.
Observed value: value=14 unit=bar
